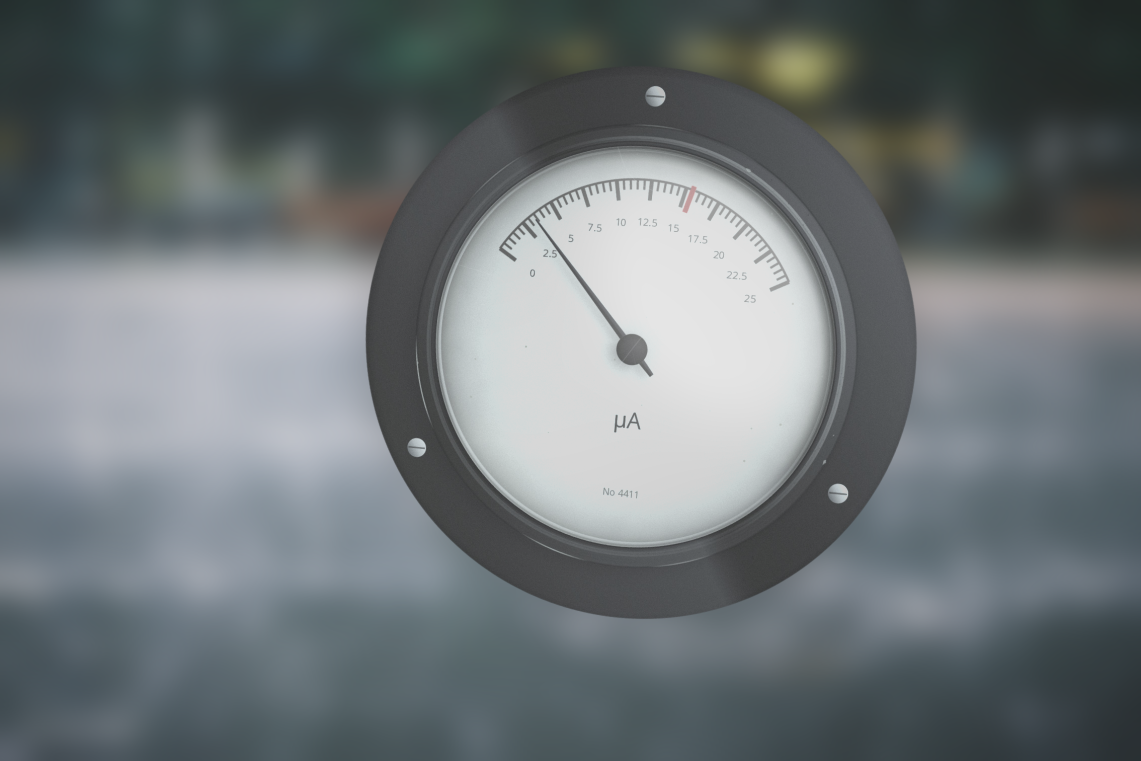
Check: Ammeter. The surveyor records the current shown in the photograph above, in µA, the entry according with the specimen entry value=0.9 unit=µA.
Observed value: value=3.5 unit=µA
